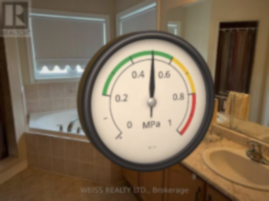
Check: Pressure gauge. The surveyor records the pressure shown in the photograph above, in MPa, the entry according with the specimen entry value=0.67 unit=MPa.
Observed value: value=0.5 unit=MPa
